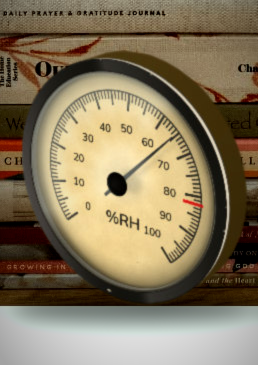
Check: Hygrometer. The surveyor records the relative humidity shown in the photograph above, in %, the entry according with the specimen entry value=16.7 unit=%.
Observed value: value=65 unit=%
